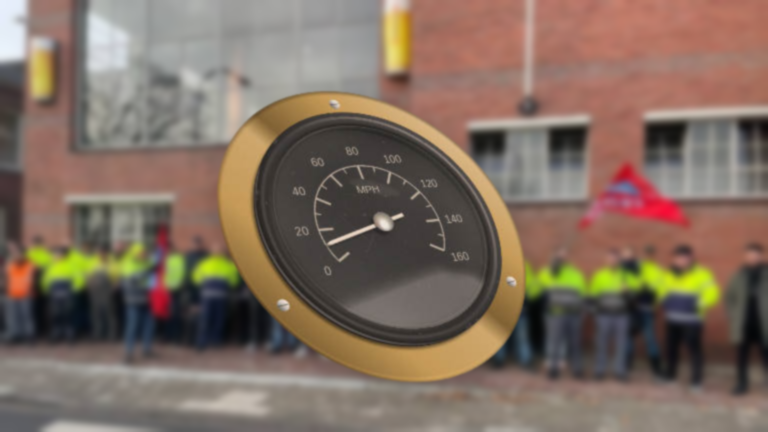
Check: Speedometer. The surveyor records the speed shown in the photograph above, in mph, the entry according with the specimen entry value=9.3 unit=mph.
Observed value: value=10 unit=mph
